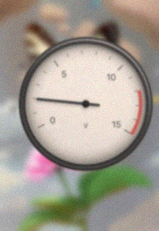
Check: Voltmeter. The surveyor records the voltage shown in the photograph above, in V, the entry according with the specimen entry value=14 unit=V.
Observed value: value=2 unit=V
